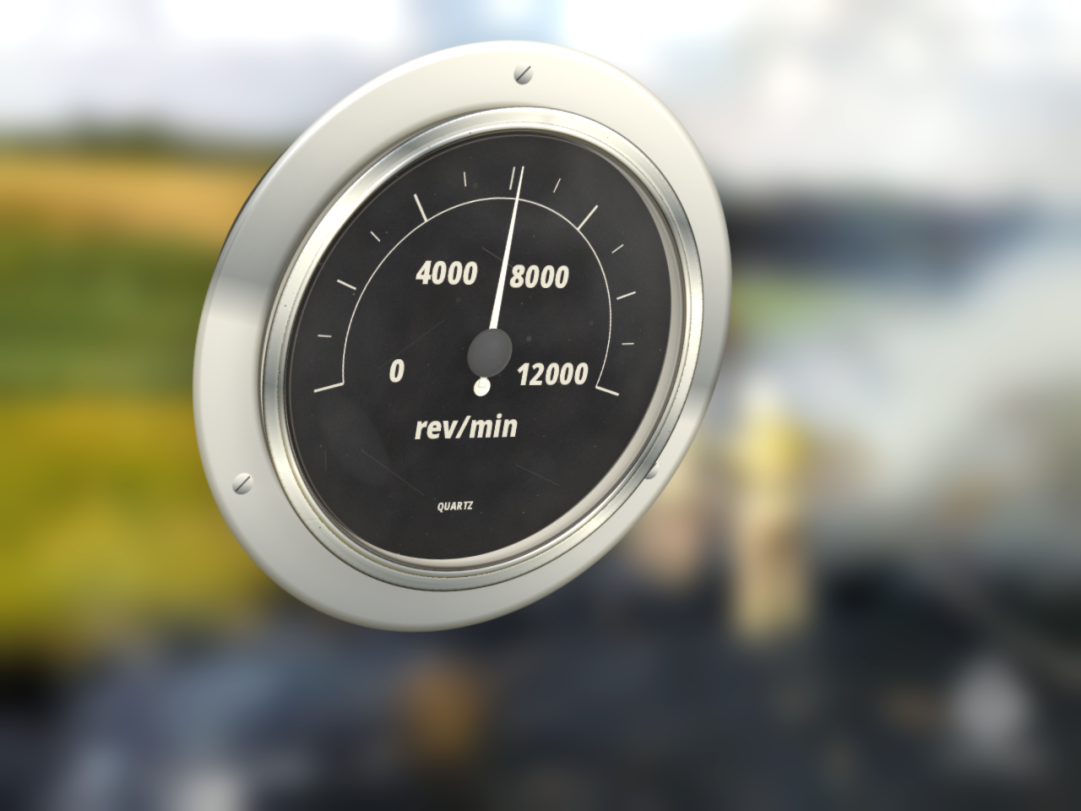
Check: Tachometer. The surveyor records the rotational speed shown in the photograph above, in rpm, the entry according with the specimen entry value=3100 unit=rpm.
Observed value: value=6000 unit=rpm
